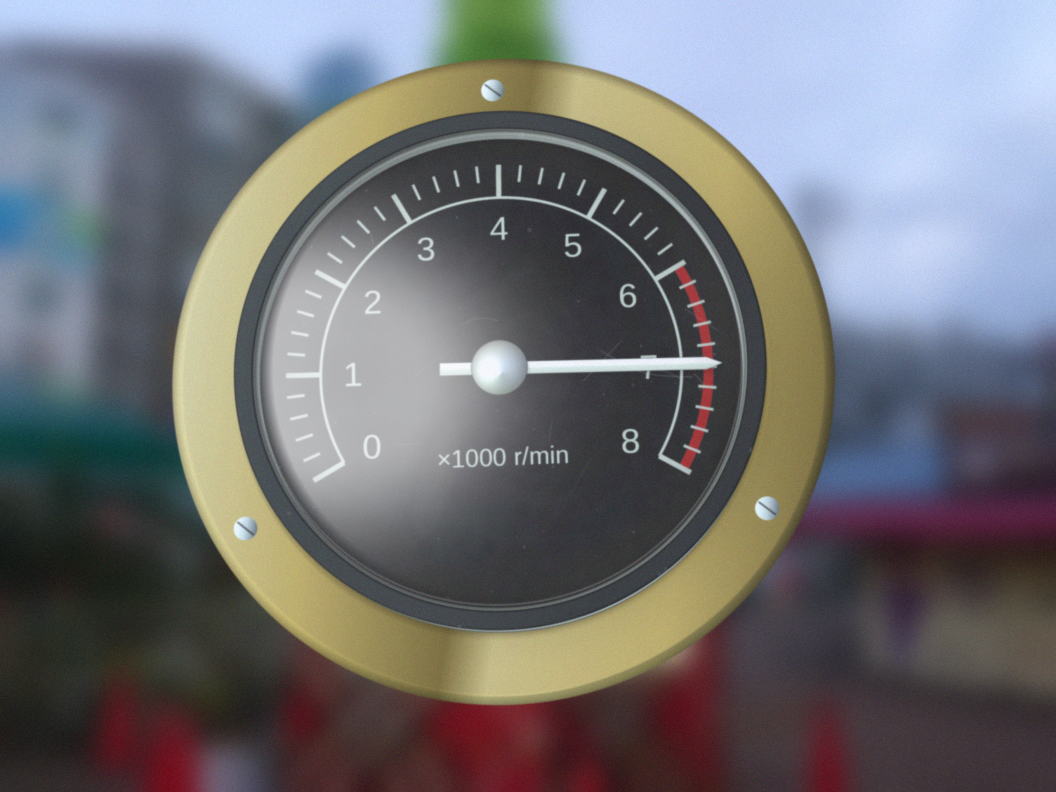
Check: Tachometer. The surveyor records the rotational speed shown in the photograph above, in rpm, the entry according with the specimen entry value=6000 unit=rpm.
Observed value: value=7000 unit=rpm
